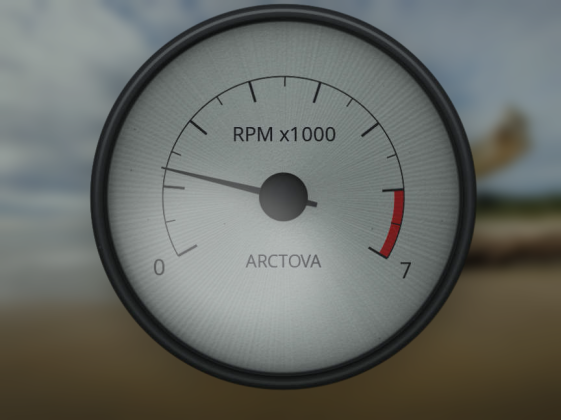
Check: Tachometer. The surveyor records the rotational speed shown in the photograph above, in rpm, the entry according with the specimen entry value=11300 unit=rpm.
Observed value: value=1250 unit=rpm
